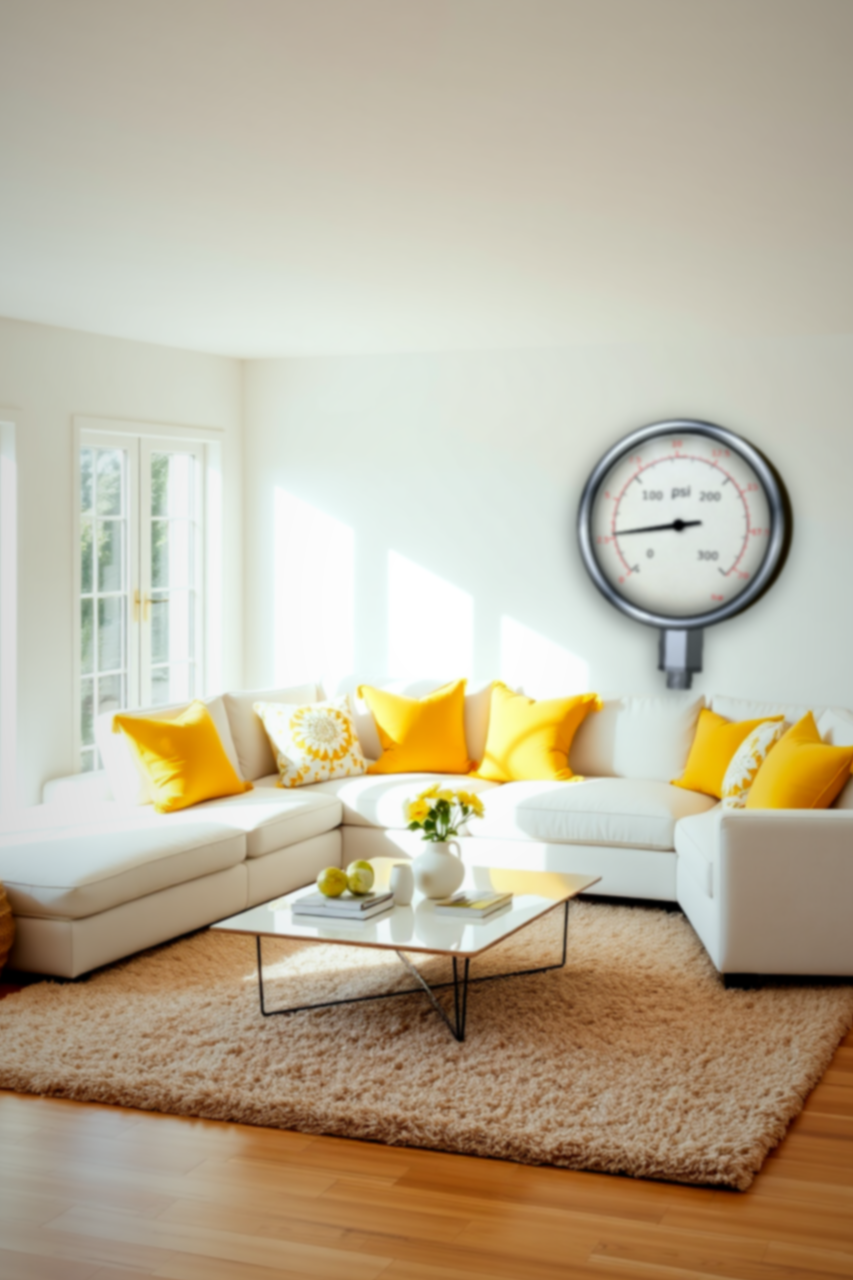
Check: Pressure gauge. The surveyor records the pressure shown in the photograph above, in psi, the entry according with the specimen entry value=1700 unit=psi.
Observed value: value=40 unit=psi
